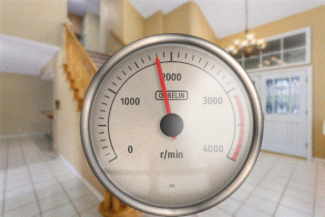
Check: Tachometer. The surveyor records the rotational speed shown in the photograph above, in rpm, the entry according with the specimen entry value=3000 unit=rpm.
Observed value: value=1800 unit=rpm
